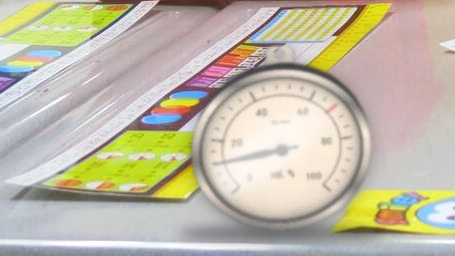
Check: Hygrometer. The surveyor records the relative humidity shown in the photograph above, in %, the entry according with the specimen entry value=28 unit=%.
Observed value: value=12 unit=%
